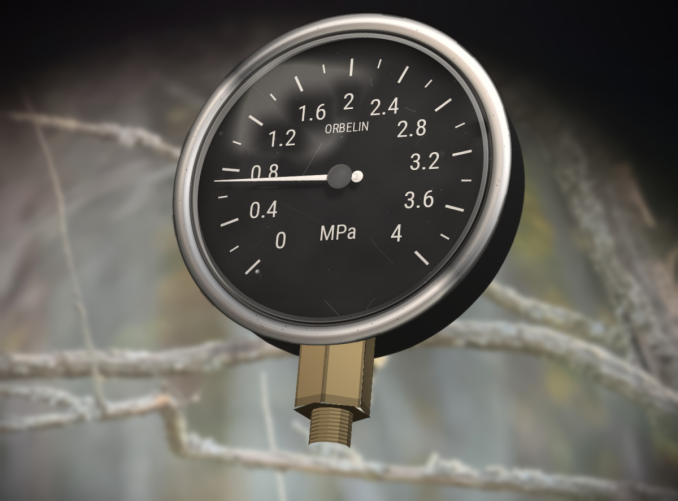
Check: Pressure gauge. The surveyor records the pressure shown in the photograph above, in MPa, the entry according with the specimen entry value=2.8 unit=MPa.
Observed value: value=0.7 unit=MPa
